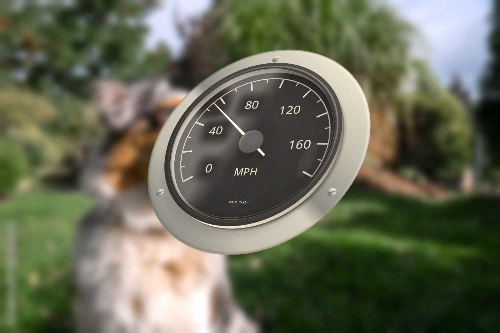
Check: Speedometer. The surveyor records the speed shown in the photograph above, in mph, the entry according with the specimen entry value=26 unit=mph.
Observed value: value=55 unit=mph
